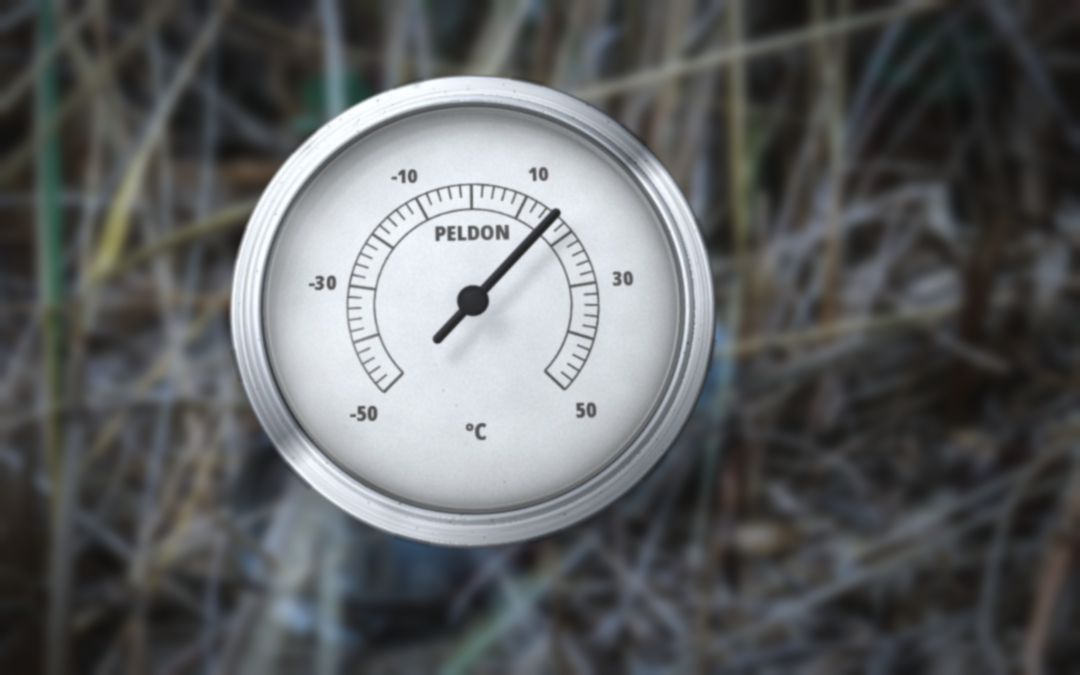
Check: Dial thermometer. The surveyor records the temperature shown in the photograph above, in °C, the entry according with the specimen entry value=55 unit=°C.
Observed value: value=16 unit=°C
